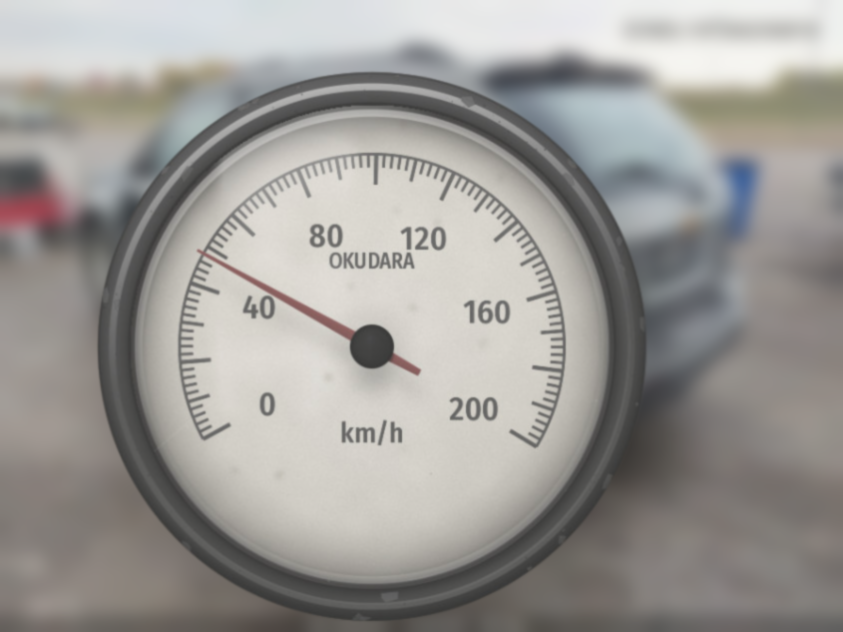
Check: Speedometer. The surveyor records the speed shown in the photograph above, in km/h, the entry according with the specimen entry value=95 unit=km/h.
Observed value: value=48 unit=km/h
